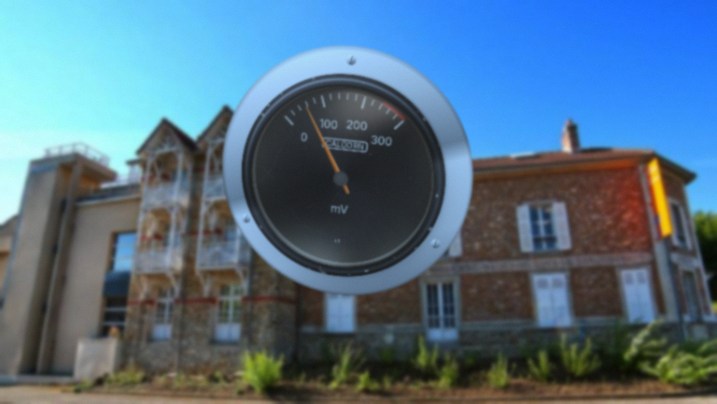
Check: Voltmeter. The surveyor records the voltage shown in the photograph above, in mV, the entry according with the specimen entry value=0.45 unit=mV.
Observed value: value=60 unit=mV
